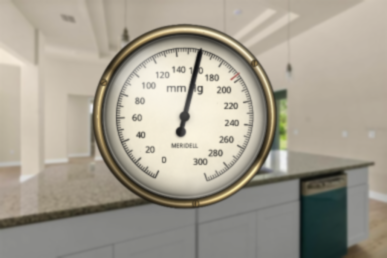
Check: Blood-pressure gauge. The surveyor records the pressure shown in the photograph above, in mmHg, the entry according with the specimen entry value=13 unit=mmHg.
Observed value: value=160 unit=mmHg
